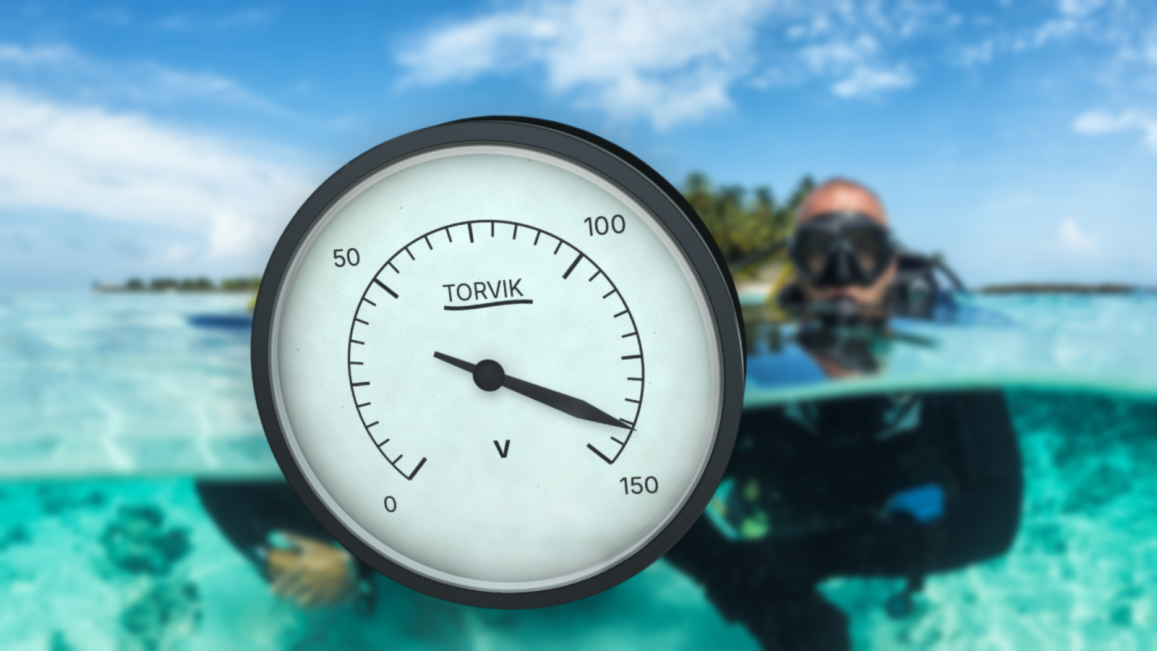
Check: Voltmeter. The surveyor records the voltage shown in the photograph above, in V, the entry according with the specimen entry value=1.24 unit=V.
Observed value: value=140 unit=V
